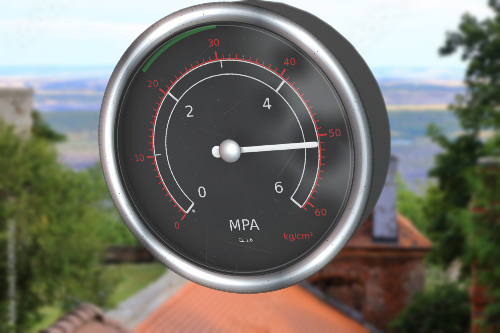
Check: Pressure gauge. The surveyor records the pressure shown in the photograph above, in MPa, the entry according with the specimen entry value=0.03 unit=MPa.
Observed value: value=5 unit=MPa
